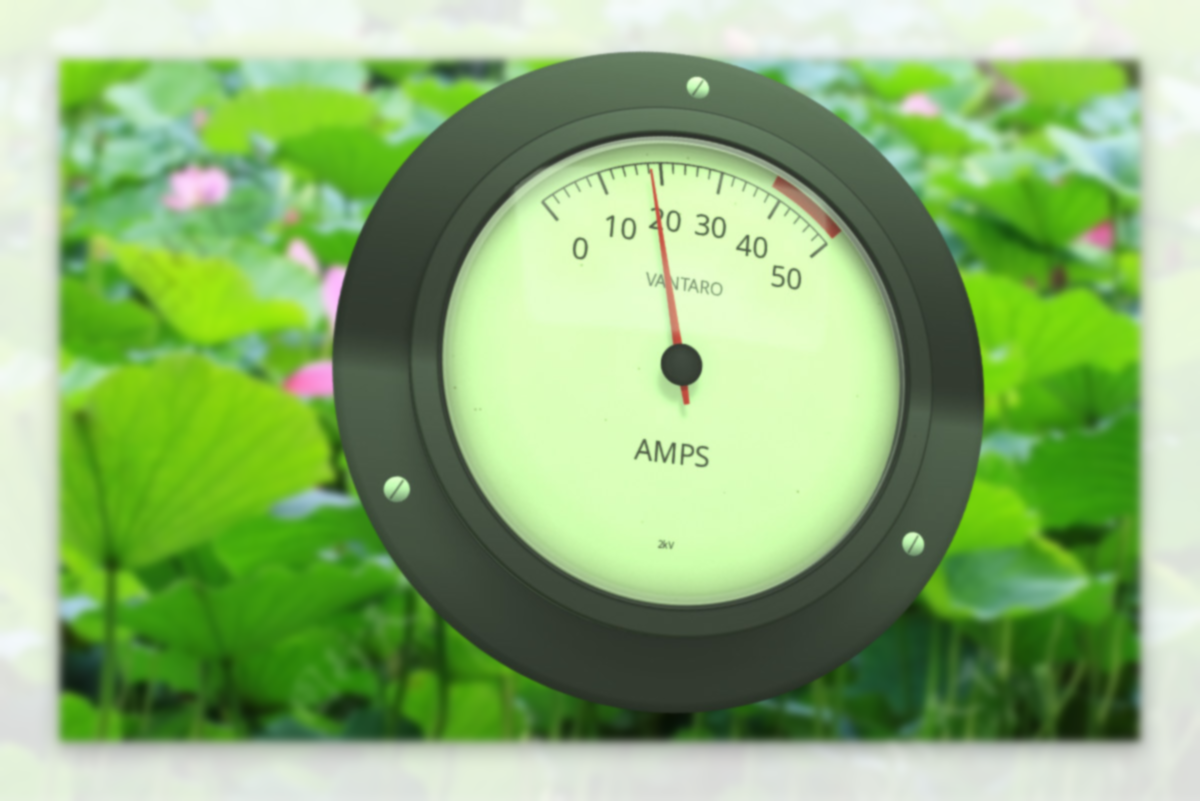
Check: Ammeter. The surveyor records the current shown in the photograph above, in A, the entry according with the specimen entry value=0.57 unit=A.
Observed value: value=18 unit=A
